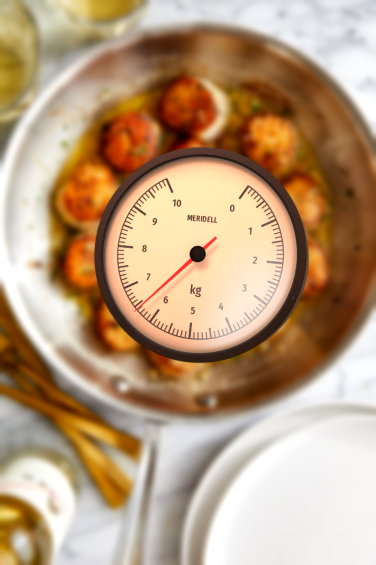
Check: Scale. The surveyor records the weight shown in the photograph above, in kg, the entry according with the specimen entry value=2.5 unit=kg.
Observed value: value=6.4 unit=kg
